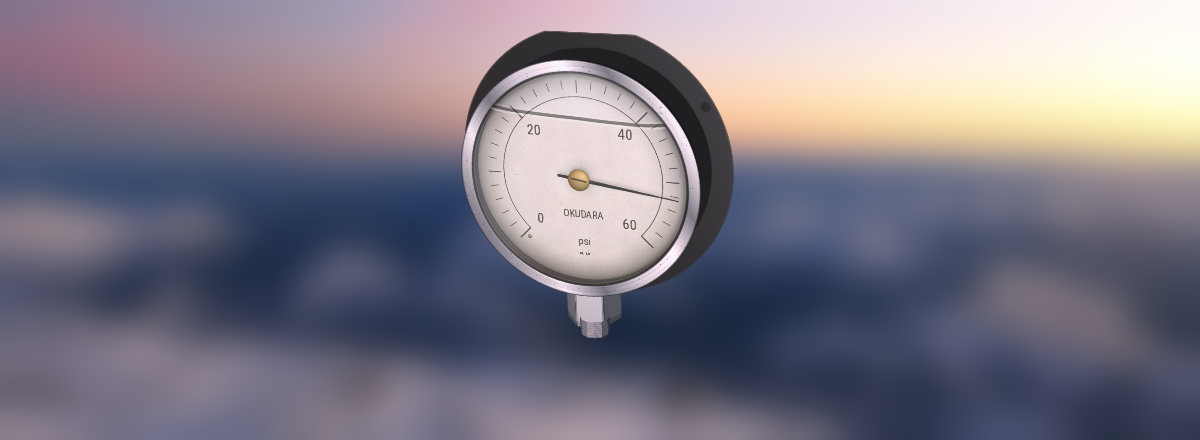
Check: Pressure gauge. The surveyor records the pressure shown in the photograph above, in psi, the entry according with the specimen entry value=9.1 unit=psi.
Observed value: value=52 unit=psi
